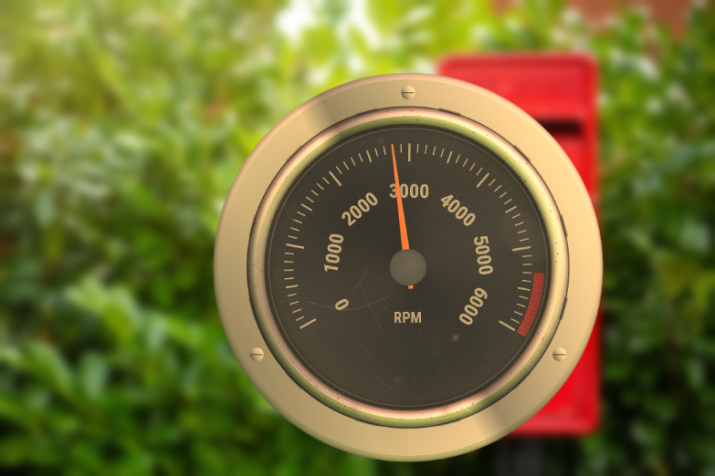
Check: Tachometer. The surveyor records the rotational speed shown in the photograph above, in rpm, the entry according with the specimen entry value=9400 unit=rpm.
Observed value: value=2800 unit=rpm
